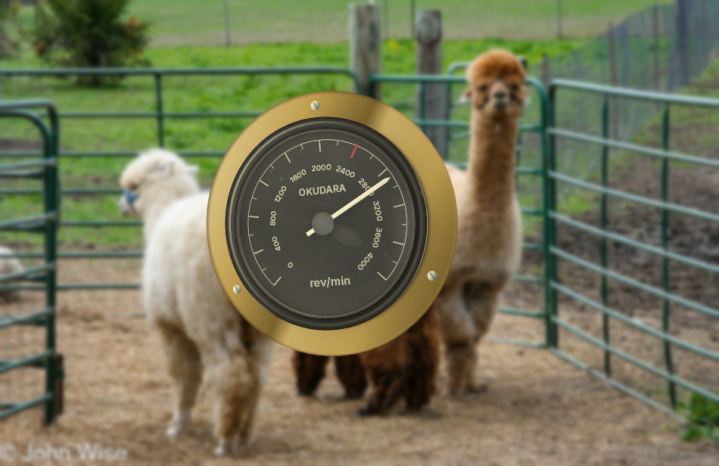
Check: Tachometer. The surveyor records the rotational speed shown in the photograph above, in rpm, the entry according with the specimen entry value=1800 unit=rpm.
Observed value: value=2900 unit=rpm
